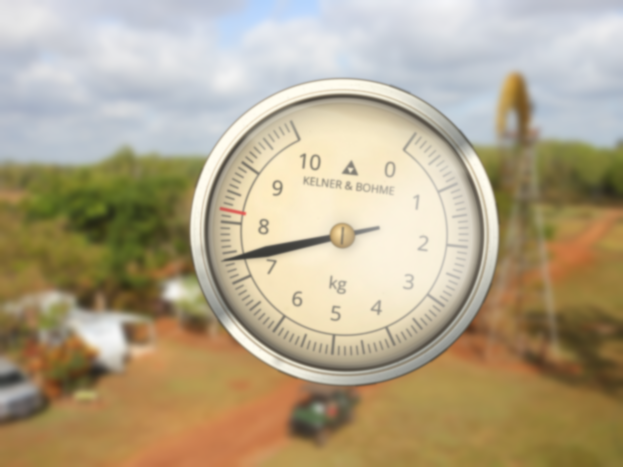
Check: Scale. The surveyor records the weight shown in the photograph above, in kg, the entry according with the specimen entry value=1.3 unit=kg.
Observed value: value=7.4 unit=kg
